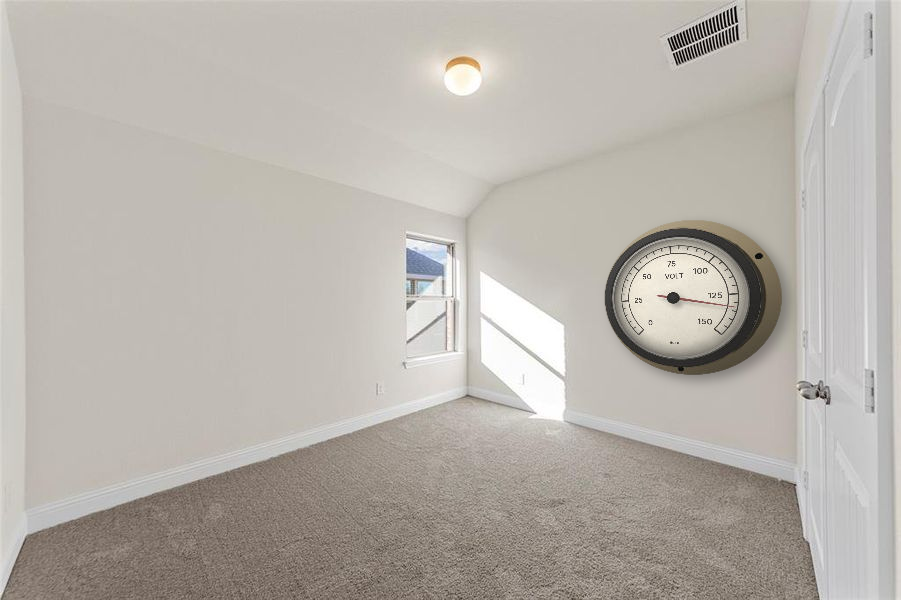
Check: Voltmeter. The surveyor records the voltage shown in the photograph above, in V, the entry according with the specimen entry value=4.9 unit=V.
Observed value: value=132.5 unit=V
